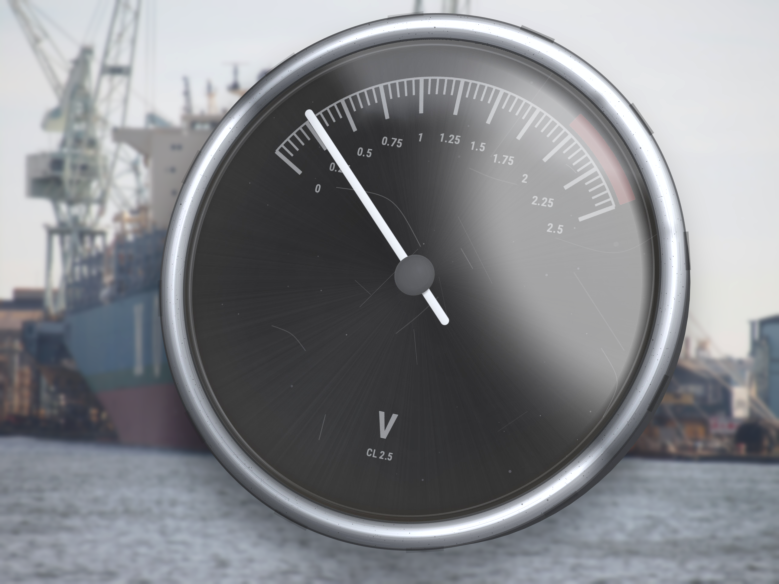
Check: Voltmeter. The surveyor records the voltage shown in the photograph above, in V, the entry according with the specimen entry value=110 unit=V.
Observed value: value=0.3 unit=V
